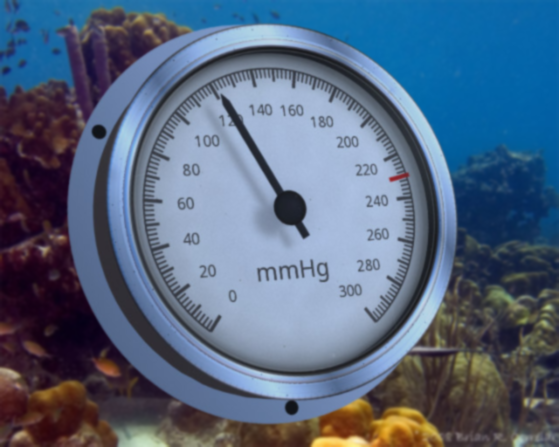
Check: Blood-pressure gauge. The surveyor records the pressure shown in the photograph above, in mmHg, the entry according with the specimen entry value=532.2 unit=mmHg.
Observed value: value=120 unit=mmHg
